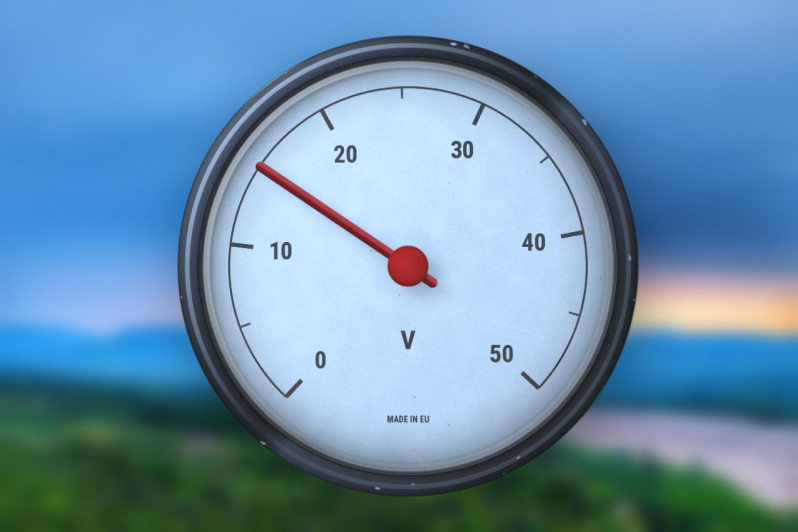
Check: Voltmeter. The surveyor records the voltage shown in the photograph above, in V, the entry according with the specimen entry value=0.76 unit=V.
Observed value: value=15 unit=V
